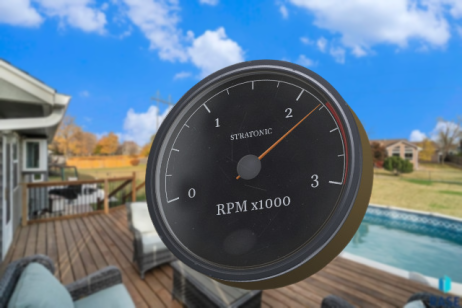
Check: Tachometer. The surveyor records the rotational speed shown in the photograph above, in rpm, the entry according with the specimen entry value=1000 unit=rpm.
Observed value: value=2250 unit=rpm
